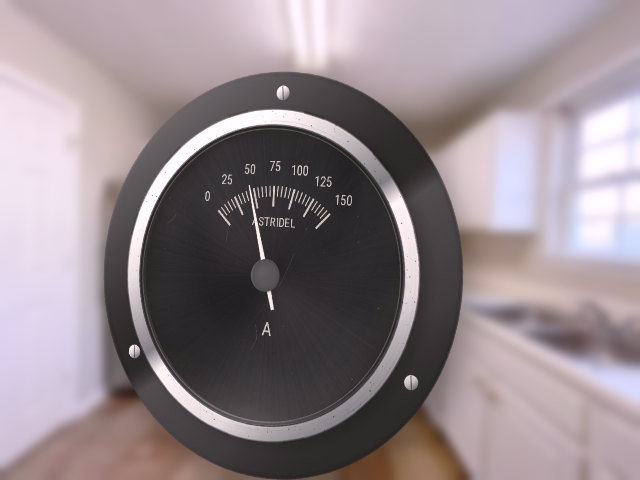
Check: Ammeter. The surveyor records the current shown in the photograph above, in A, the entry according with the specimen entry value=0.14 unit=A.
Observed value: value=50 unit=A
